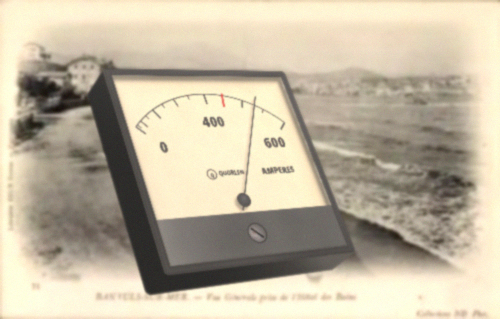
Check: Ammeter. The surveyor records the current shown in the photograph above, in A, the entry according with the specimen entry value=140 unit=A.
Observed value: value=525 unit=A
